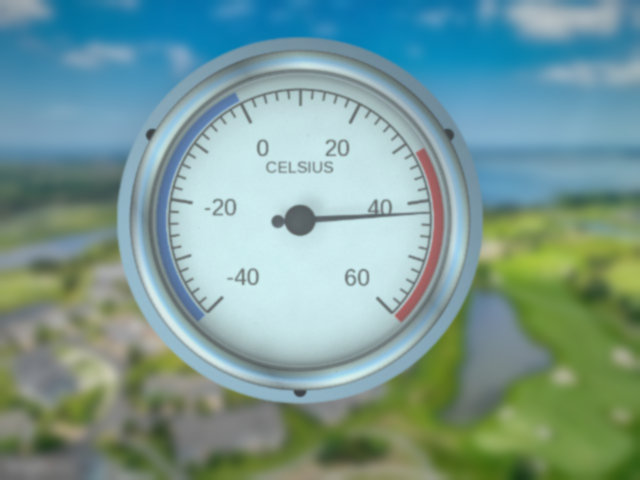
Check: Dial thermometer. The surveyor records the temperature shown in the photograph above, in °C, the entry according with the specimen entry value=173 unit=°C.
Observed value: value=42 unit=°C
